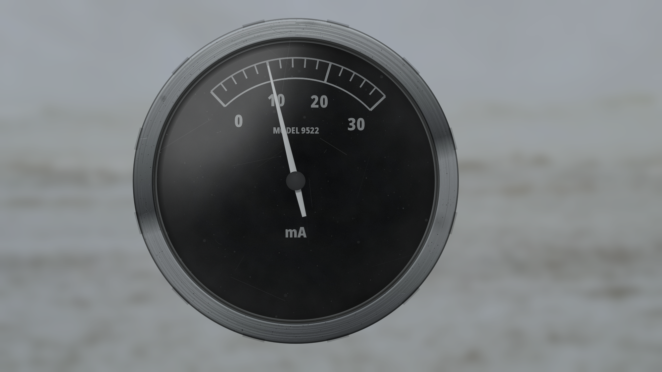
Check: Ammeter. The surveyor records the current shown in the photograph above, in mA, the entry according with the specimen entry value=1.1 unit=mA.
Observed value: value=10 unit=mA
